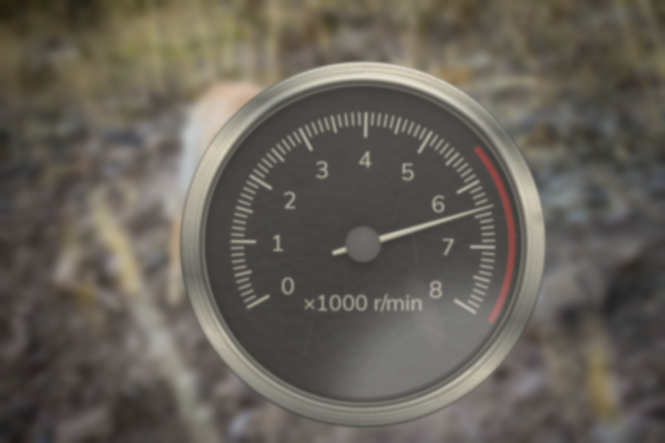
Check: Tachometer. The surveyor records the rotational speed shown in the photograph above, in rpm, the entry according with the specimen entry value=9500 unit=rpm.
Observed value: value=6400 unit=rpm
